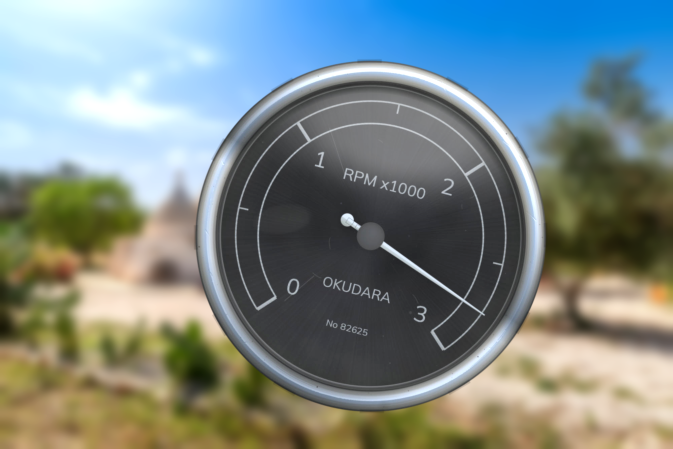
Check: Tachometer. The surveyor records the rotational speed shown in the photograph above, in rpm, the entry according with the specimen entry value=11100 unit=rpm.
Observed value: value=2750 unit=rpm
